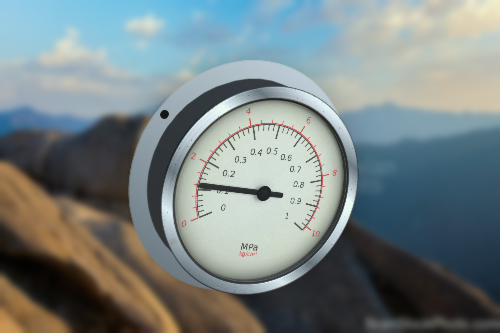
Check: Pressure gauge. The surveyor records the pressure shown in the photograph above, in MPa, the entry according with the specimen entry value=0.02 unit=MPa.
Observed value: value=0.12 unit=MPa
